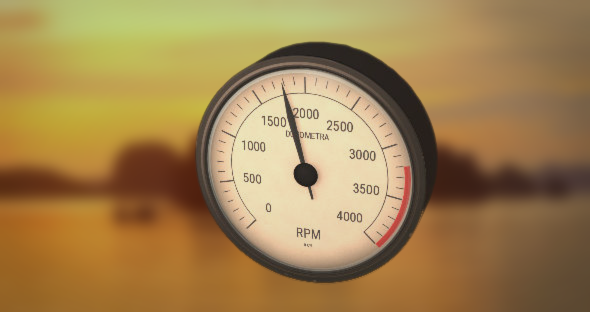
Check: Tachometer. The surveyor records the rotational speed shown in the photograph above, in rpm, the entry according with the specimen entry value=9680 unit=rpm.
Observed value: value=1800 unit=rpm
